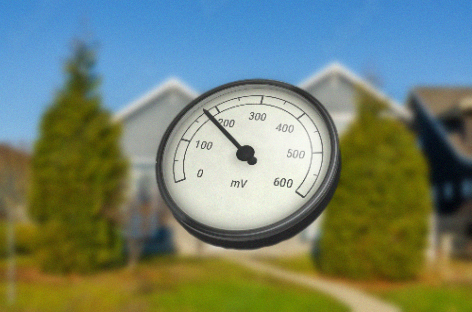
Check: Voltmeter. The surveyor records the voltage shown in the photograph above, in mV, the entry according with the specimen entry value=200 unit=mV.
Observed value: value=175 unit=mV
